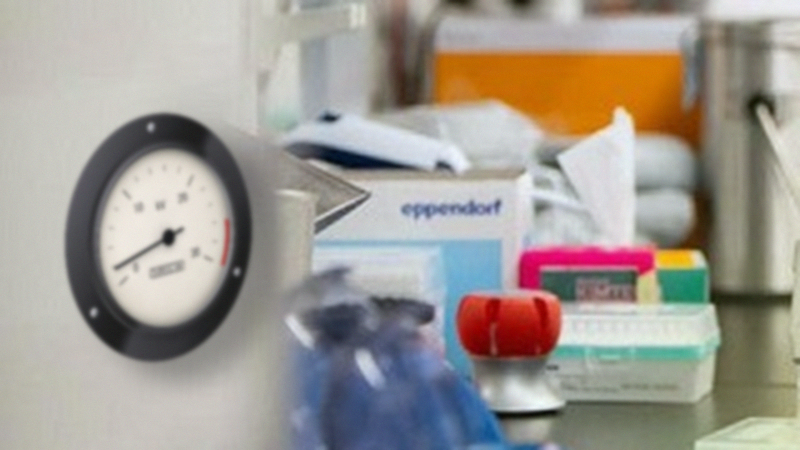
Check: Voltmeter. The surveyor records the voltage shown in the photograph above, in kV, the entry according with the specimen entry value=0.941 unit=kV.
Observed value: value=2 unit=kV
